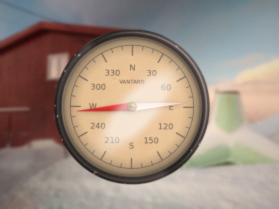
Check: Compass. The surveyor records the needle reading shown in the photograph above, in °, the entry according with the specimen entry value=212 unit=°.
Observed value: value=265 unit=°
